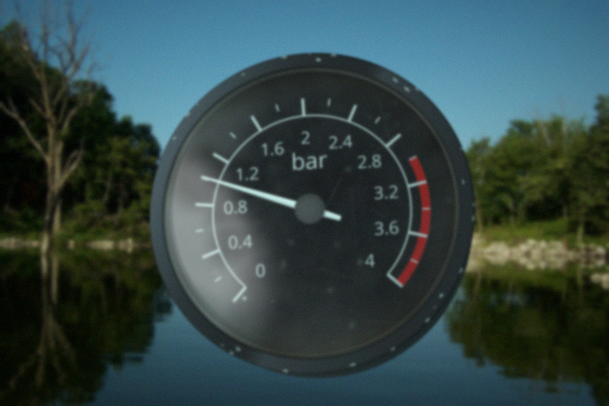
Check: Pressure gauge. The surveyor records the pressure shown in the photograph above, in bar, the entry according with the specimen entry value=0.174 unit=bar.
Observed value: value=1 unit=bar
